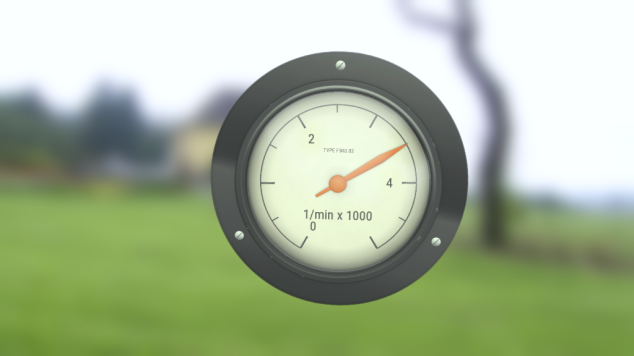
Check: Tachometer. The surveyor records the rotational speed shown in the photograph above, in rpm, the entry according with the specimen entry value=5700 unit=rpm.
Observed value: value=3500 unit=rpm
